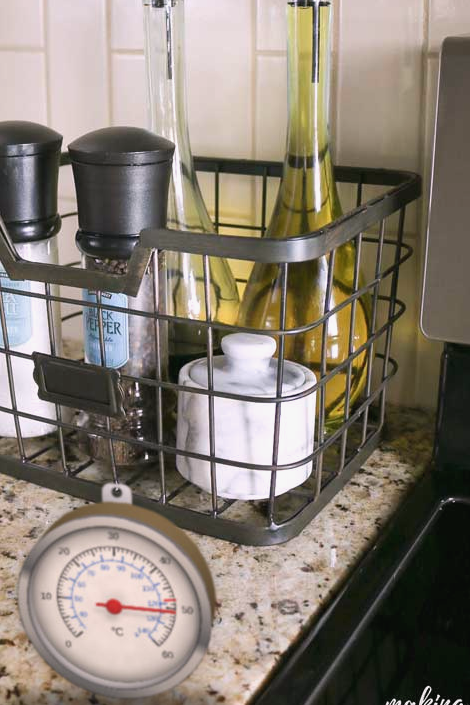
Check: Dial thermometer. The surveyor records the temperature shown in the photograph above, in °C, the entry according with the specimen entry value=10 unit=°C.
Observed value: value=50 unit=°C
